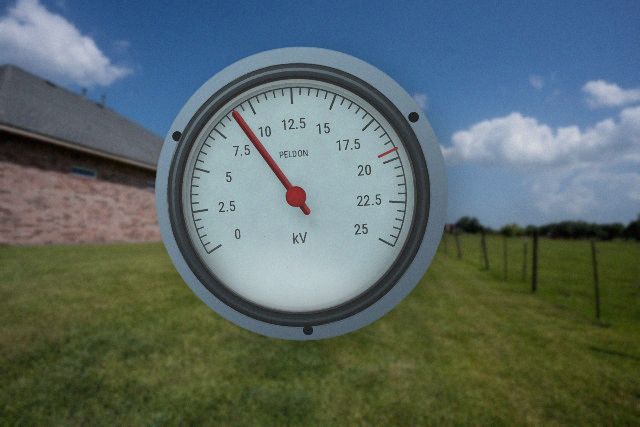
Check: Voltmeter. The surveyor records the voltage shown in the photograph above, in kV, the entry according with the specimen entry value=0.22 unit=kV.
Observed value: value=9 unit=kV
